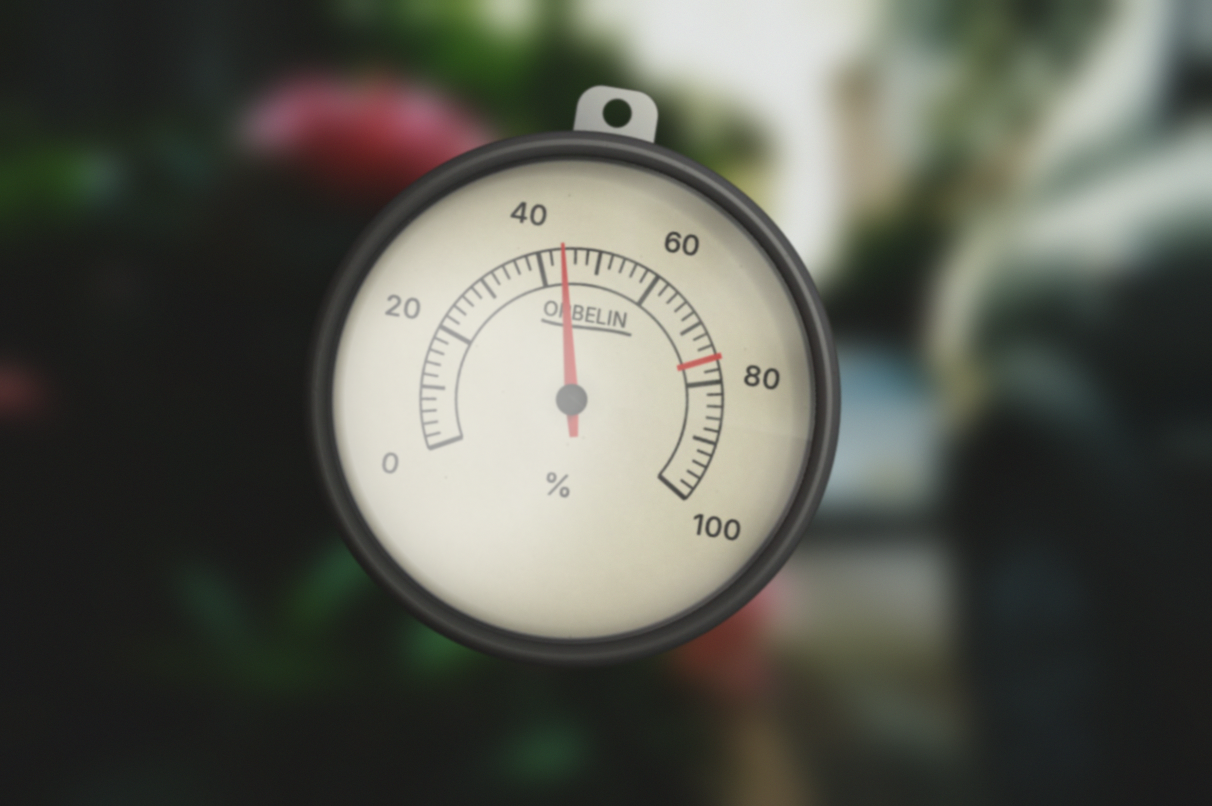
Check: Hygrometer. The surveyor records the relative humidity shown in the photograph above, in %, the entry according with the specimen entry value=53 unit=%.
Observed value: value=44 unit=%
